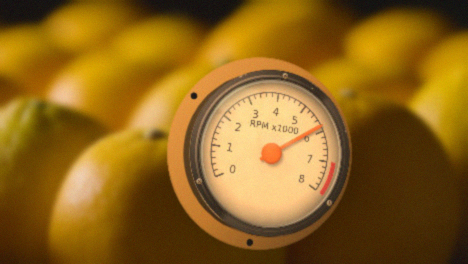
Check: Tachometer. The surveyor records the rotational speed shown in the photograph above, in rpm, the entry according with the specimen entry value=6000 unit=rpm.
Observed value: value=5800 unit=rpm
